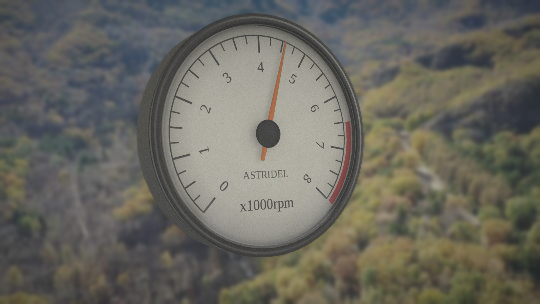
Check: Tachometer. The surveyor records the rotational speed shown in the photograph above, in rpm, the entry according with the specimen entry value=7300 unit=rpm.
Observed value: value=4500 unit=rpm
